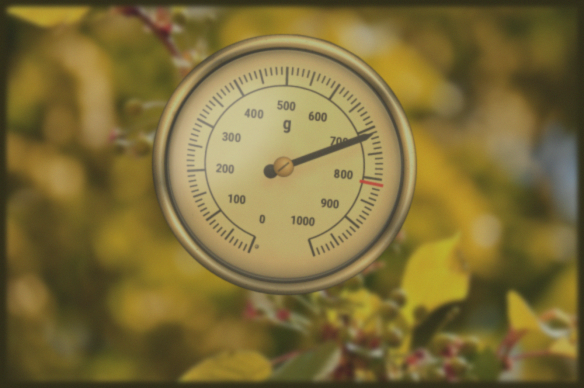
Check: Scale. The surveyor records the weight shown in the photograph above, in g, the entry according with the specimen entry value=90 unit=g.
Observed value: value=710 unit=g
